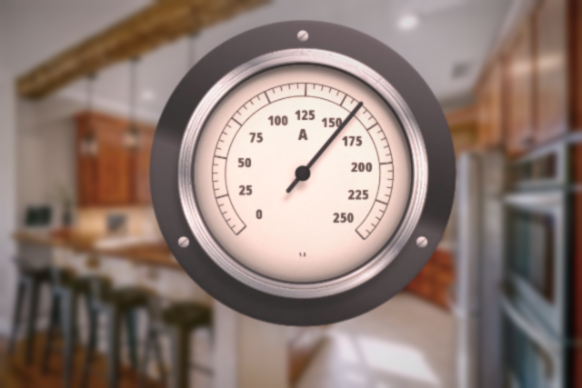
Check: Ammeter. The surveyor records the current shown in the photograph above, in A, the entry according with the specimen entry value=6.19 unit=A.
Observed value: value=160 unit=A
